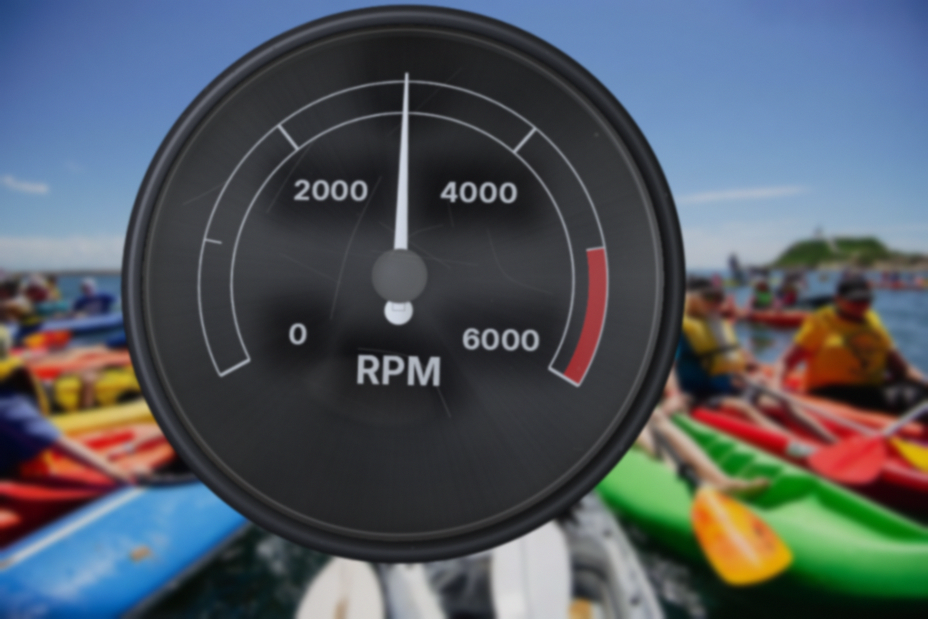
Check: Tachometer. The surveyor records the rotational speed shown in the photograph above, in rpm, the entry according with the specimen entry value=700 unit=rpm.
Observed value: value=3000 unit=rpm
